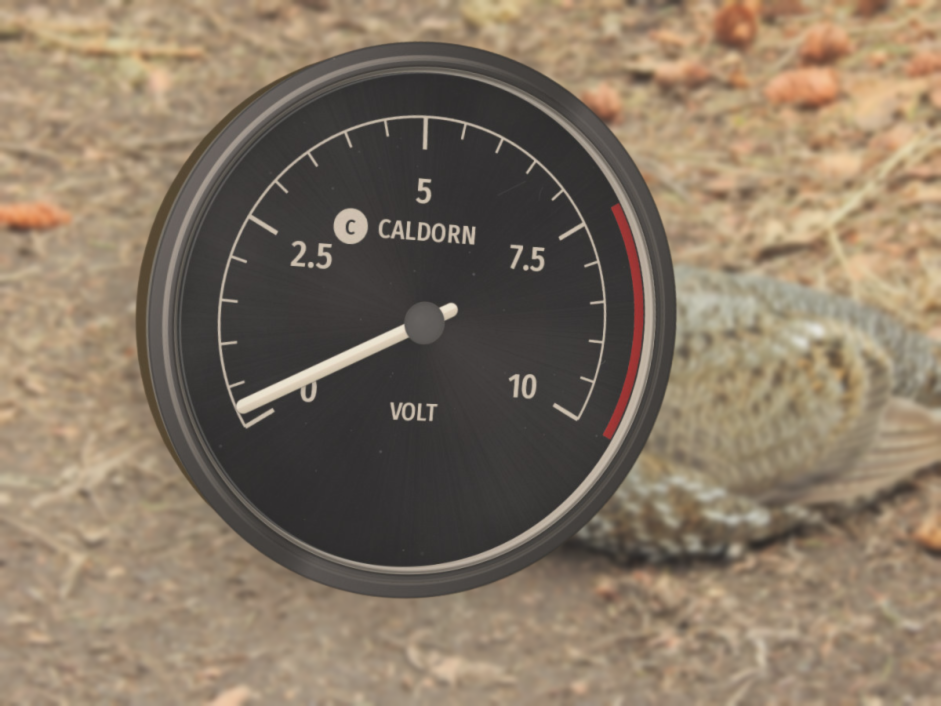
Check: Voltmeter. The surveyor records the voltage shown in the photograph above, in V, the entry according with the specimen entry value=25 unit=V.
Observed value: value=0.25 unit=V
